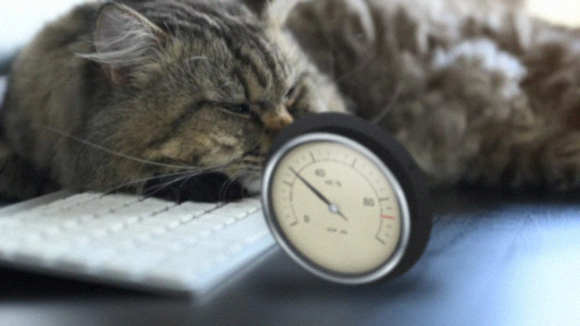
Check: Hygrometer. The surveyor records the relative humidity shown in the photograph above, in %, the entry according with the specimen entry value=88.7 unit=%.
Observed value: value=28 unit=%
